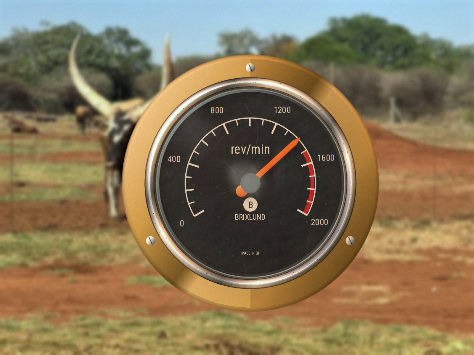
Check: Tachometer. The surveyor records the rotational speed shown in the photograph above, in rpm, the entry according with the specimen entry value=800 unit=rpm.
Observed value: value=1400 unit=rpm
